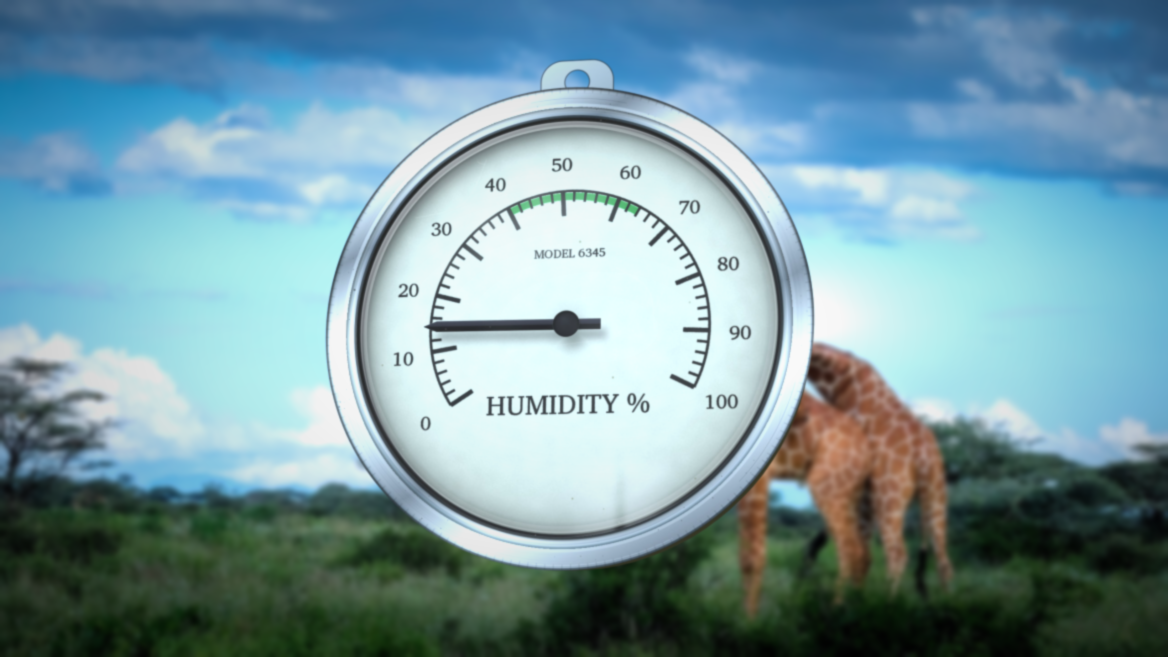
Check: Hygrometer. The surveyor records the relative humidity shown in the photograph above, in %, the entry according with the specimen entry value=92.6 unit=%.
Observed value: value=14 unit=%
